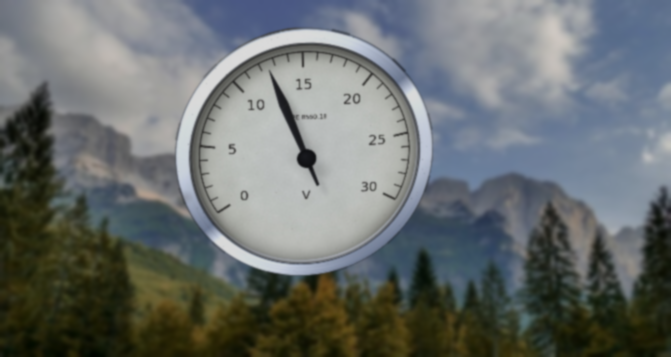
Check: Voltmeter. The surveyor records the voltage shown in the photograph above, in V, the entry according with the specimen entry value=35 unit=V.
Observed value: value=12.5 unit=V
